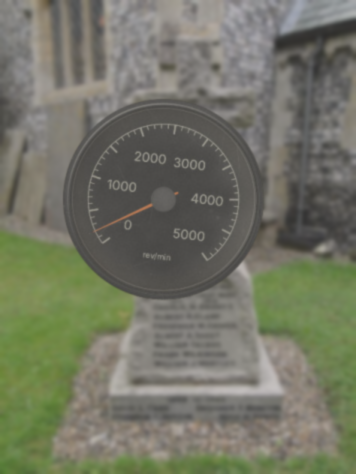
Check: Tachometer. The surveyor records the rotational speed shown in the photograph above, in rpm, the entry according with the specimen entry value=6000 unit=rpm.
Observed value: value=200 unit=rpm
